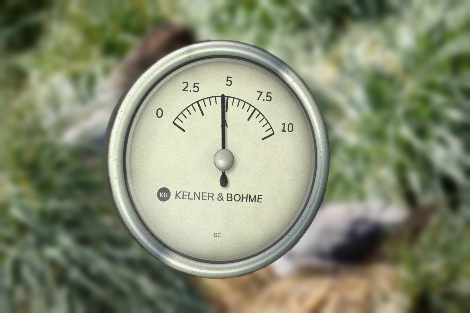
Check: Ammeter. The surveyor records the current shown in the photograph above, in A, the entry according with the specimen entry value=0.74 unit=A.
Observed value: value=4.5 unit=A
